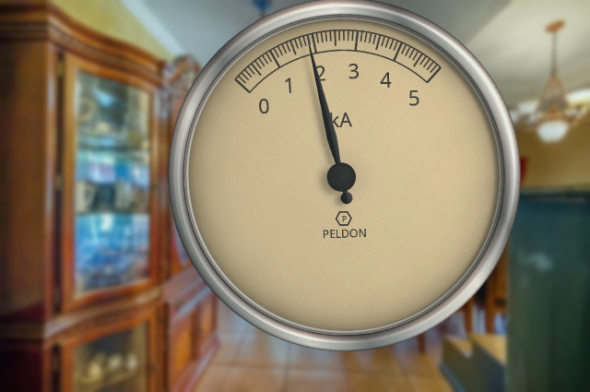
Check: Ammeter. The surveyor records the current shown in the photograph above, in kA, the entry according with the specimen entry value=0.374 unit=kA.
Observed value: value=1.9 unit=kA
